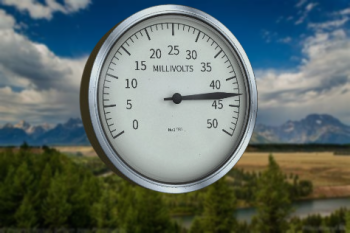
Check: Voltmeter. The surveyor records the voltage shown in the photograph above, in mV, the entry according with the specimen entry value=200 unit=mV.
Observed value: value=43 unit=mV
